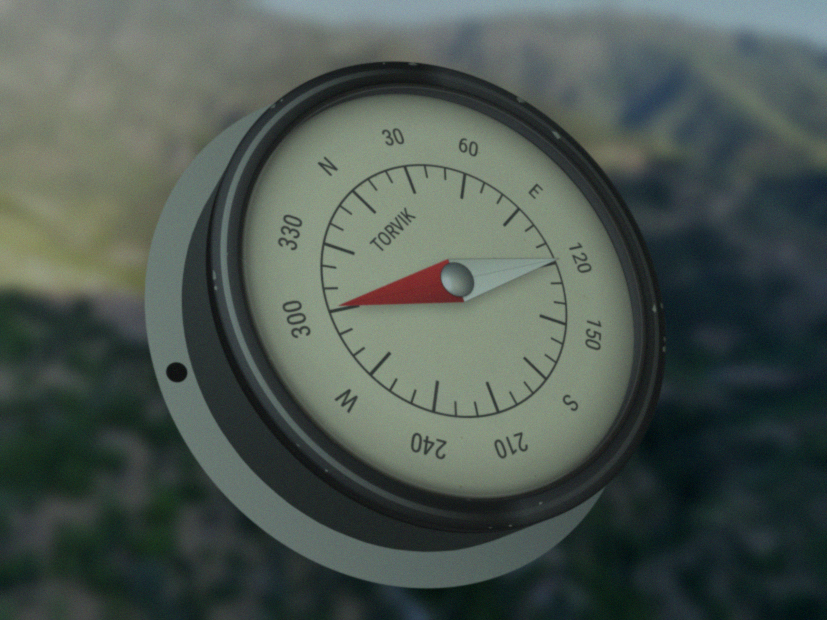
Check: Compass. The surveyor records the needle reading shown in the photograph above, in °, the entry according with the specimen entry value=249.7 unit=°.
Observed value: value=300 unit=°
